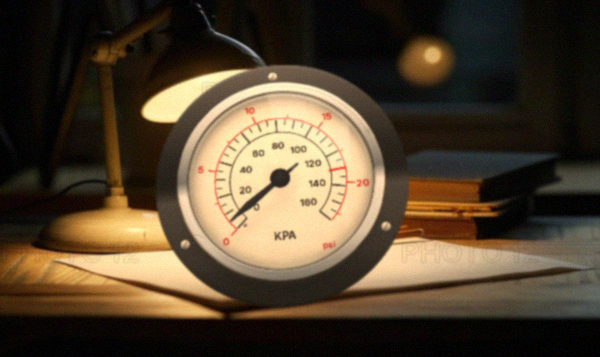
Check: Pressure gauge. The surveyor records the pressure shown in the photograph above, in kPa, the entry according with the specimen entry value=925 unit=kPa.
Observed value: value=5 unit=kPa
